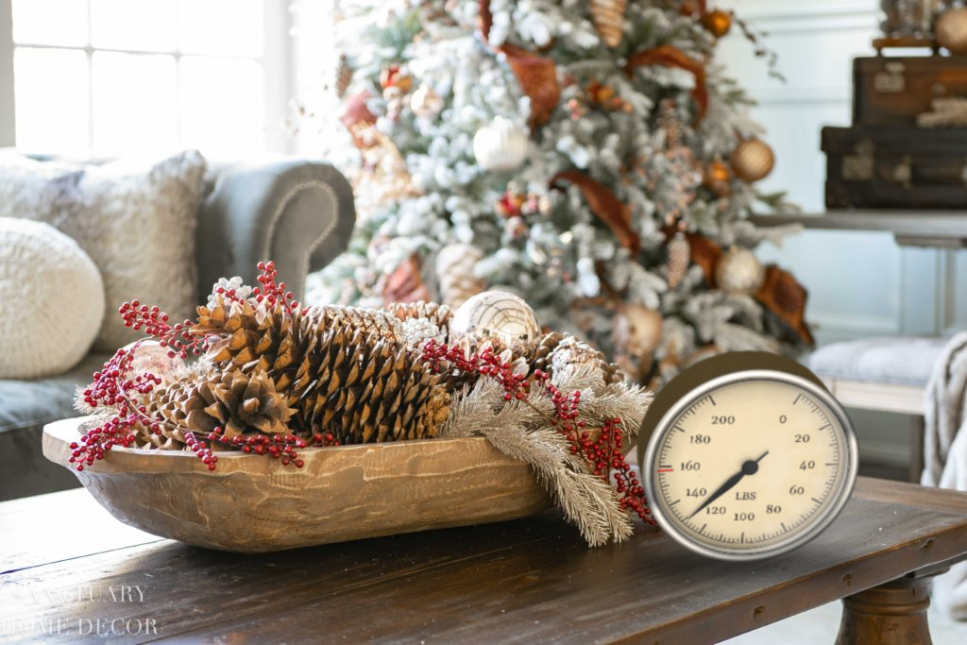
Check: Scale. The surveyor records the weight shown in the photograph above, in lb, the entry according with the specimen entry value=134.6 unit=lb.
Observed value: value=130 unit=lb
